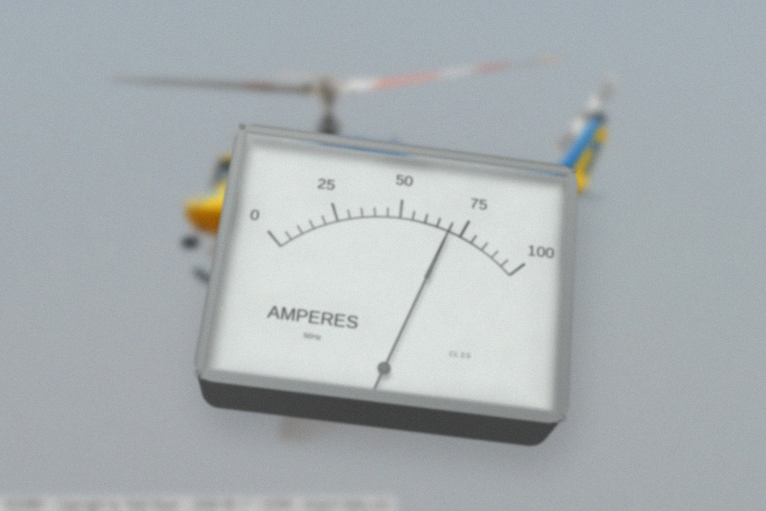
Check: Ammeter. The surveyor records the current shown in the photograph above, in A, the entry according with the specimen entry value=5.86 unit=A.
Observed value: value=70 unit=A
